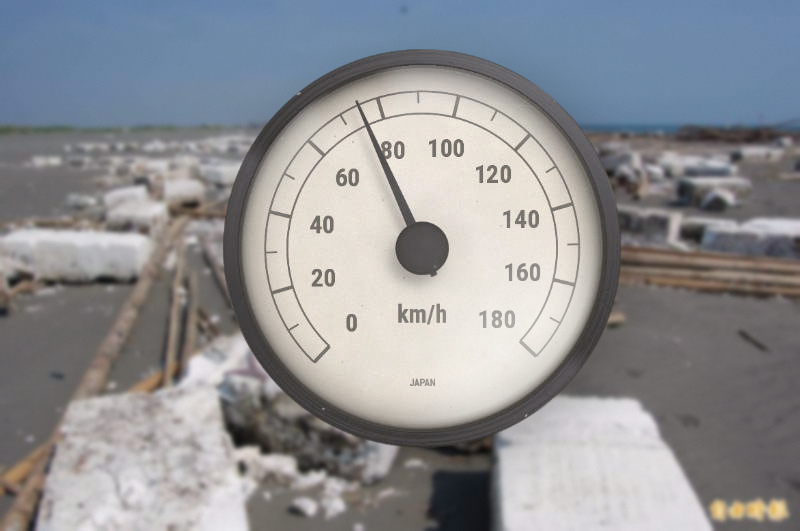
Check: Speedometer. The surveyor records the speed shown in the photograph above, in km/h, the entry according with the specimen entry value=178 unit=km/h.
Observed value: value=75 unit=km/h
